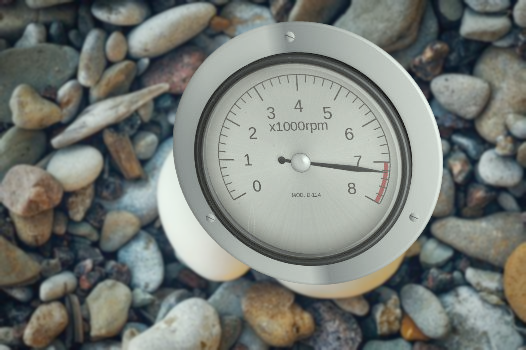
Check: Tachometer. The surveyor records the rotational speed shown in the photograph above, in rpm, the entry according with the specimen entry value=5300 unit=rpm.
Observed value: value=7200 unit=rpm
